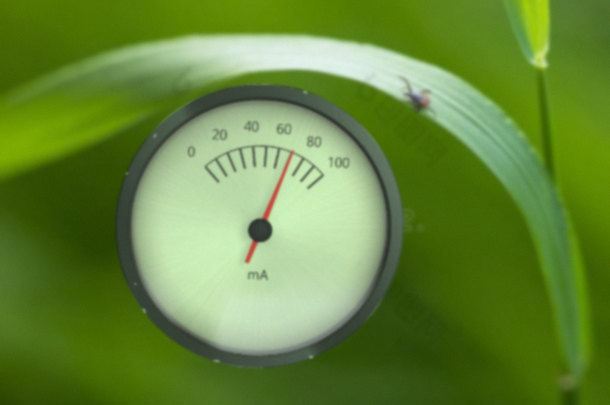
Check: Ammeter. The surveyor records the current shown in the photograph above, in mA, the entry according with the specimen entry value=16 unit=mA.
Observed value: value=70 unit=mA
